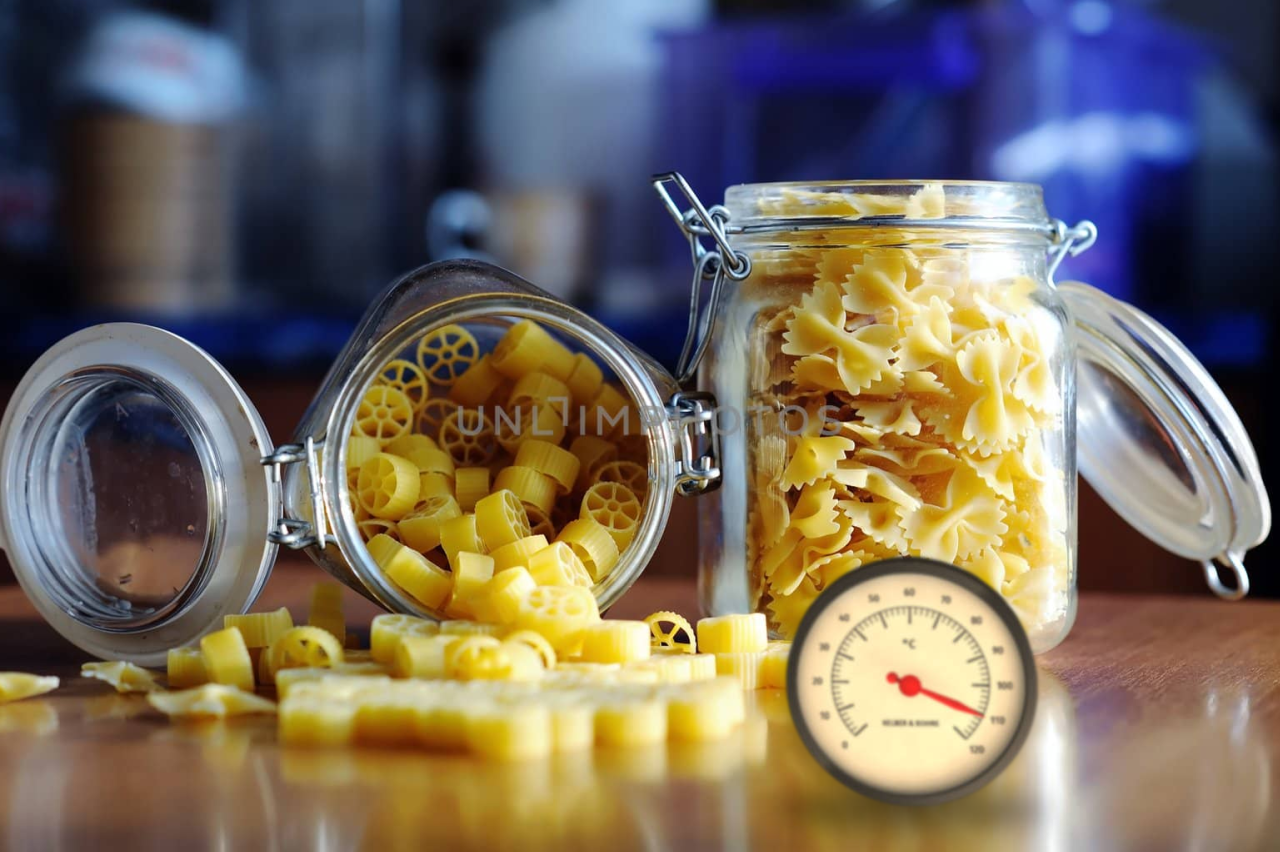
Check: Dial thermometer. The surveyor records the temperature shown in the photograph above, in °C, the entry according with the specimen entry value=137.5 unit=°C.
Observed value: value=110 unit=°C
